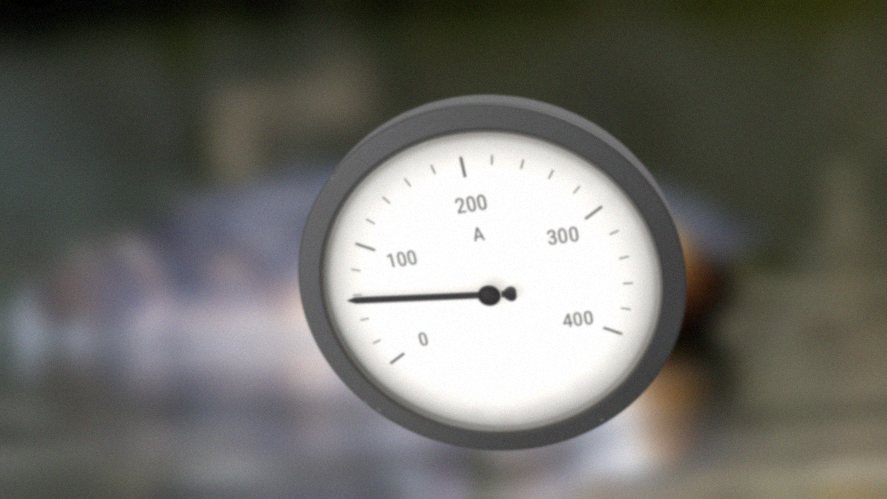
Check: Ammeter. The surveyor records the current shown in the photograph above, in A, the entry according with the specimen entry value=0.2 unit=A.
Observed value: value=60 unit=A
